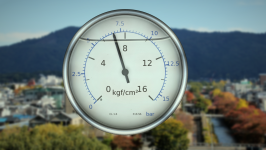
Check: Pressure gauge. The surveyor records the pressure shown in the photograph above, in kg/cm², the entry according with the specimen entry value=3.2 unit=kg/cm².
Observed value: value=7 unit=kg/cm²
